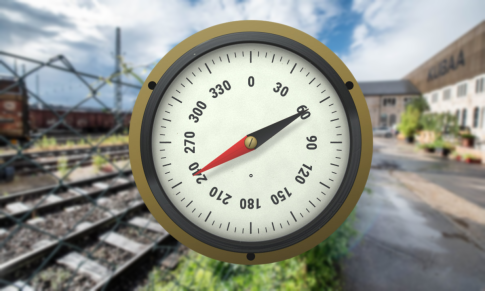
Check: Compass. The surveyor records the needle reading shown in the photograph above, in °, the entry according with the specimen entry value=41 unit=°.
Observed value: value=240 unit=°
